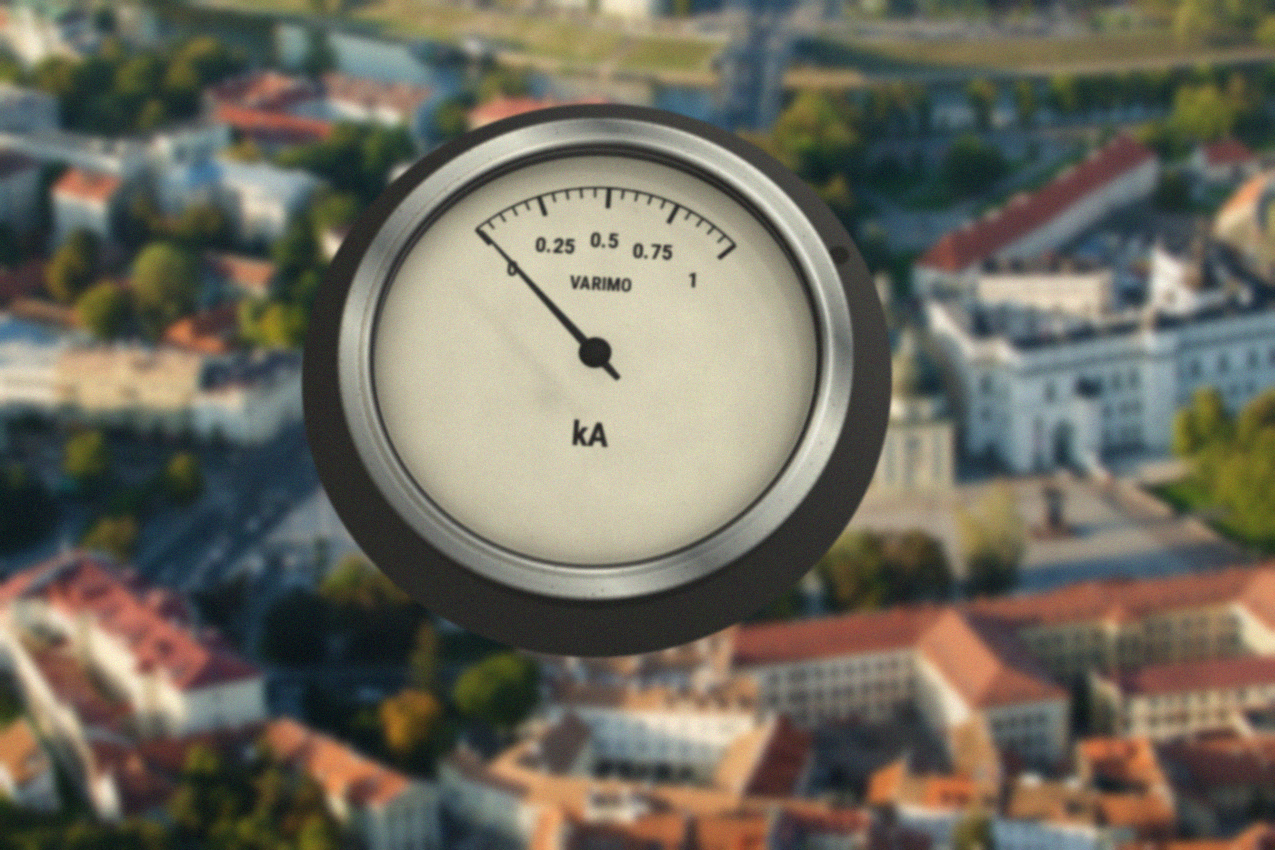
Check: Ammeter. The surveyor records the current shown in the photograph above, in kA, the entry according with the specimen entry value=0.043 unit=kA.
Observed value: value=0 unit=kA
